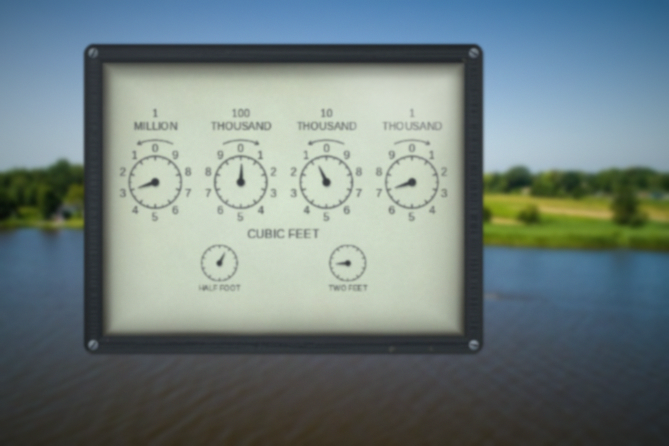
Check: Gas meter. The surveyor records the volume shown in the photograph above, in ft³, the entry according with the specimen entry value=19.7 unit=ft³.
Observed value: value=300700 unit=ft³
